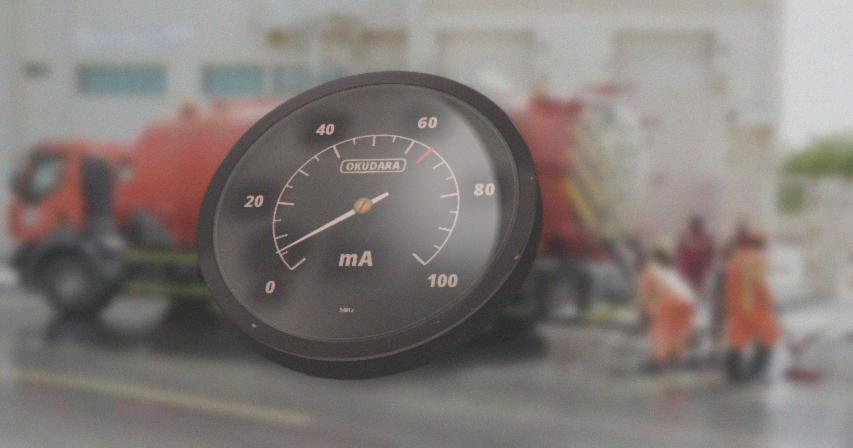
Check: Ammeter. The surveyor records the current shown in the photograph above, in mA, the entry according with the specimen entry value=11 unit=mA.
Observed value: value=5 unit=mA
